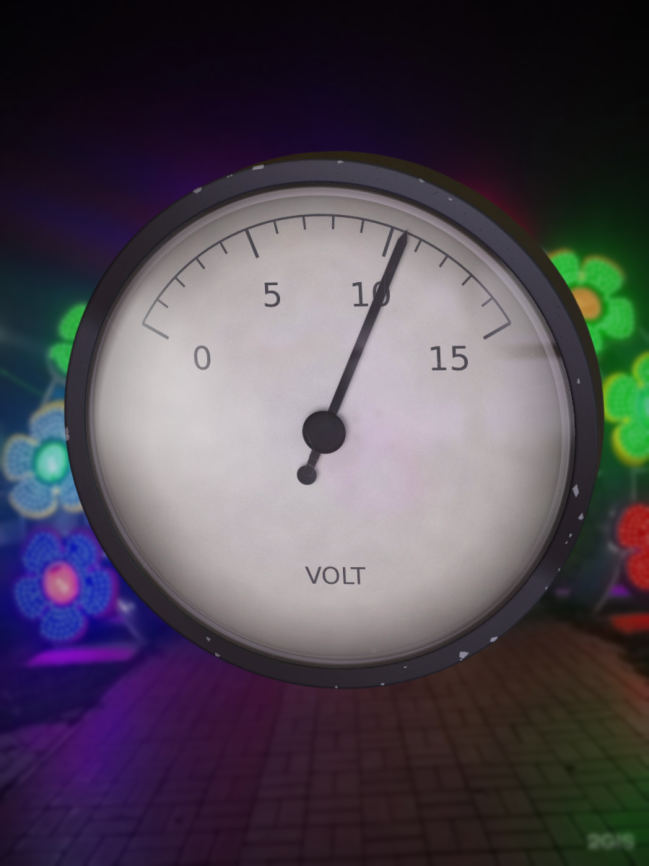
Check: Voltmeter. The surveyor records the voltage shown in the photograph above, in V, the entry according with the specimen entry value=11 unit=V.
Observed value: value=10.5 unit=V
